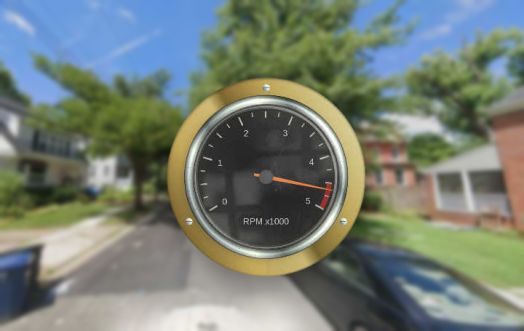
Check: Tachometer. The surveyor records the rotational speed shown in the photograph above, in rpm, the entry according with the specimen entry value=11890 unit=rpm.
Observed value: value=4625 unit=rpm
